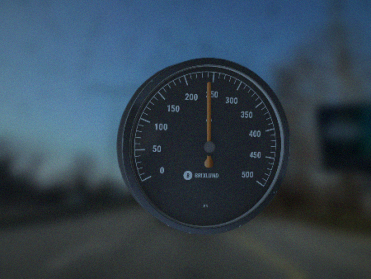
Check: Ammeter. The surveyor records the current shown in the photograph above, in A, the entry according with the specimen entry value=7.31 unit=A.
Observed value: value=240 unit=A
